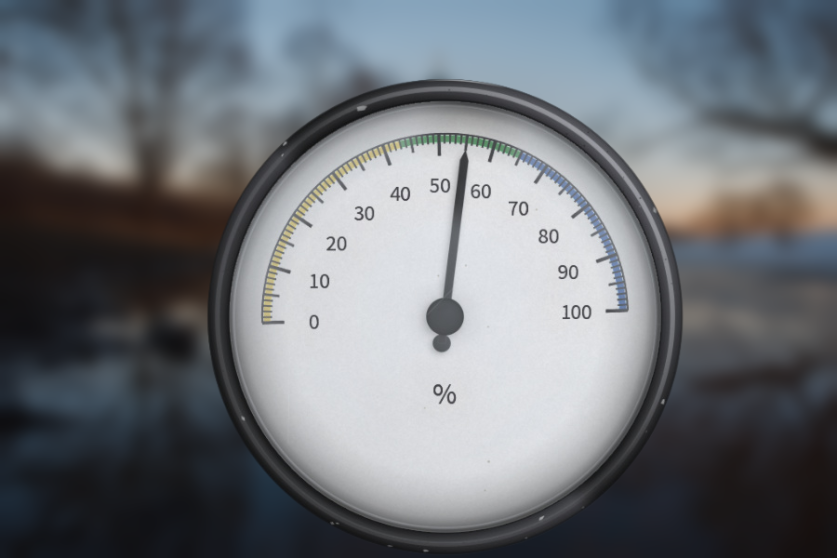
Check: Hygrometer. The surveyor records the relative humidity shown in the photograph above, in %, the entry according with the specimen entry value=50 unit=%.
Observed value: value=55 unit=%
